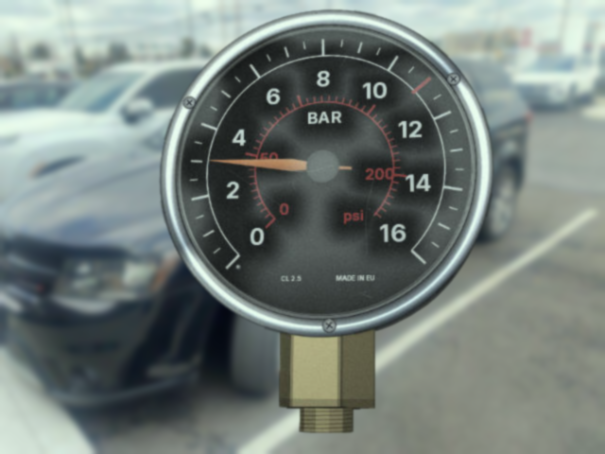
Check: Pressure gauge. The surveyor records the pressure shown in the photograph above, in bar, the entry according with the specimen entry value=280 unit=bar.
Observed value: value=3 unit=bar
